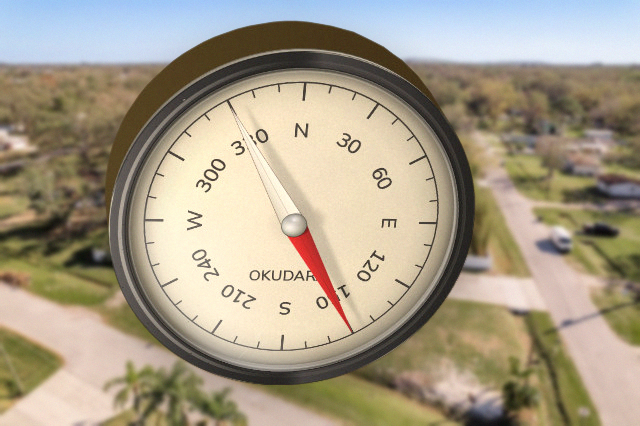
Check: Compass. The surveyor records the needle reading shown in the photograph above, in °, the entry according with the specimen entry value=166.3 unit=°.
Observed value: value=150 unit=°
